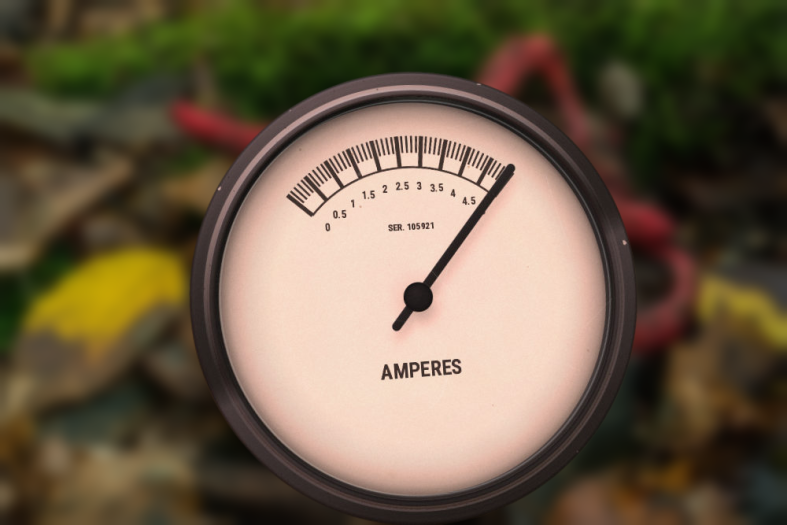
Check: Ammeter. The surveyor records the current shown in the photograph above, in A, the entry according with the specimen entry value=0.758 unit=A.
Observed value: value=4.9 unit=A
